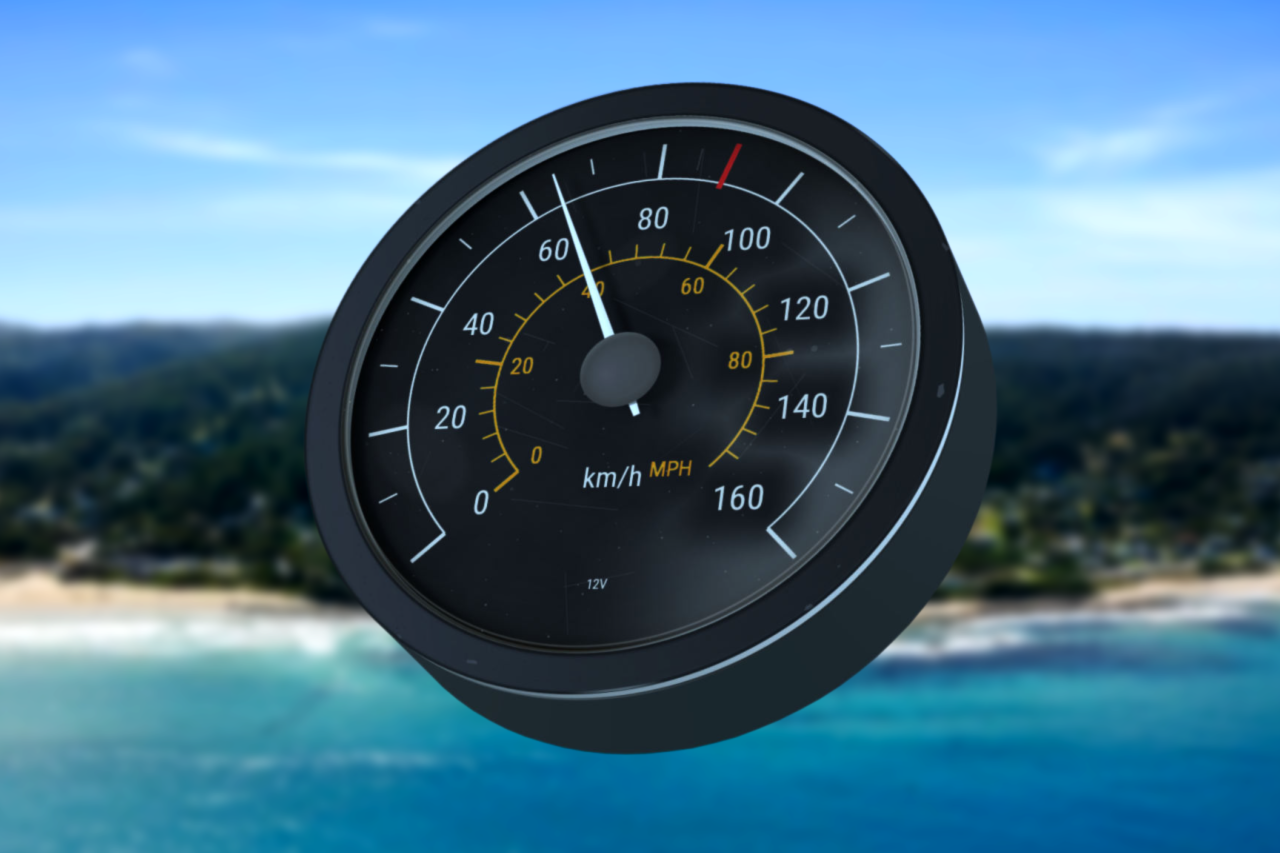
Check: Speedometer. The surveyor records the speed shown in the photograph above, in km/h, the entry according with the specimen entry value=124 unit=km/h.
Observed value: value=65 unit=km/h
